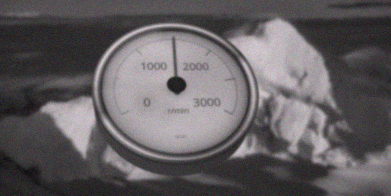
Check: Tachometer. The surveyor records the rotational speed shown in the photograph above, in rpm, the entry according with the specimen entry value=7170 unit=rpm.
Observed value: value=1500 unit=rpm
